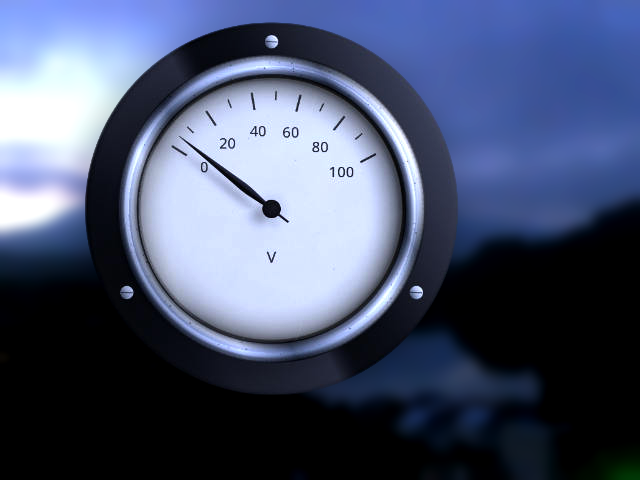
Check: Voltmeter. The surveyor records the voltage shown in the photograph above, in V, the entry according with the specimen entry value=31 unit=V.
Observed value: value=5 unit=V
